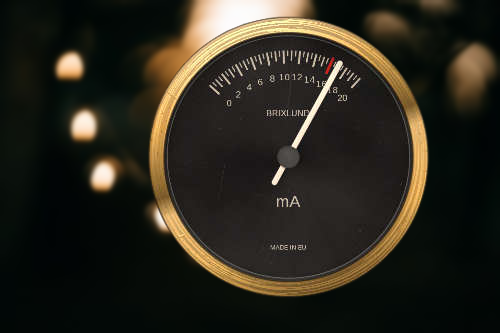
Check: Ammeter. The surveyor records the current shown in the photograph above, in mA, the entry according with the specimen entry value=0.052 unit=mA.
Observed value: value=17 unit=mA
